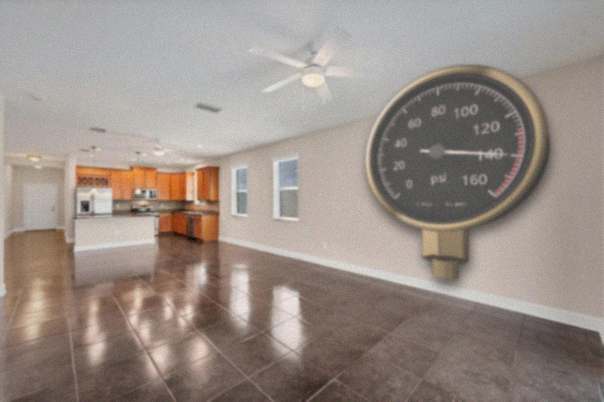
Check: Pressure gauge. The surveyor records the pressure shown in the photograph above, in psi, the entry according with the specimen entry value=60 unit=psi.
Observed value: value=140 unit=psi
